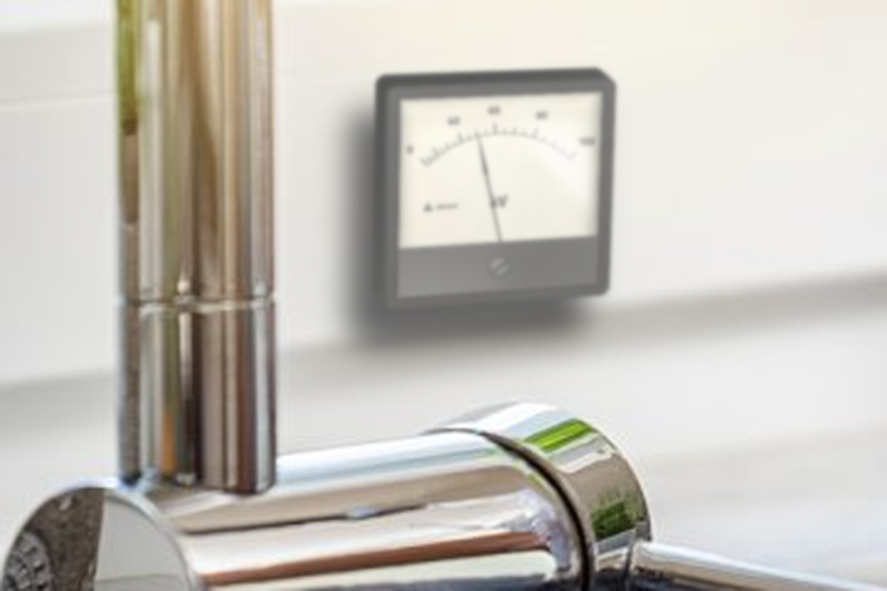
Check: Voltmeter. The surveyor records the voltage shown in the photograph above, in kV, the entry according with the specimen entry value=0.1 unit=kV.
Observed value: value=50 unit=kV
